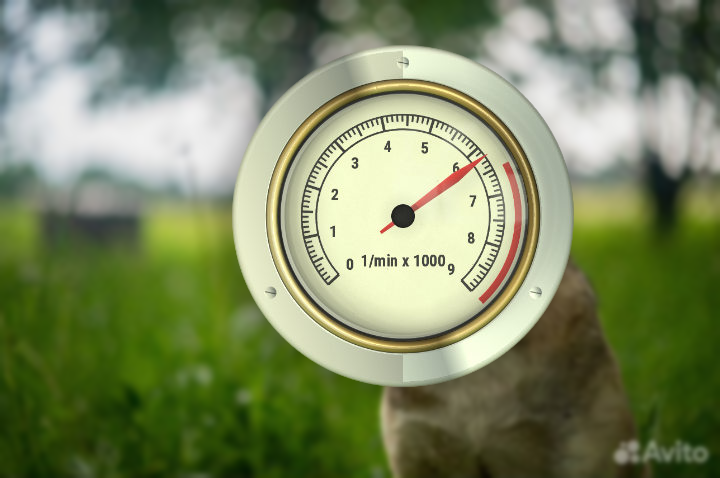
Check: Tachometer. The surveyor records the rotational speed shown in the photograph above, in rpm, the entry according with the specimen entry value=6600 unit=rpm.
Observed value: value=6200 unit=rpm
